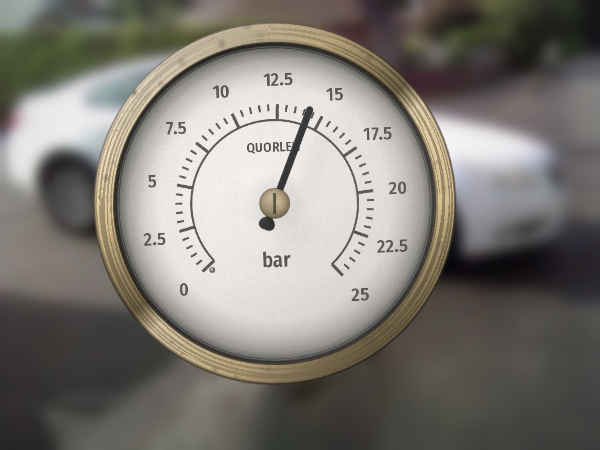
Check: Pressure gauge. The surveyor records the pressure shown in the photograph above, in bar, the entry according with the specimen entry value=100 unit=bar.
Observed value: value=14.25 unit=bar
